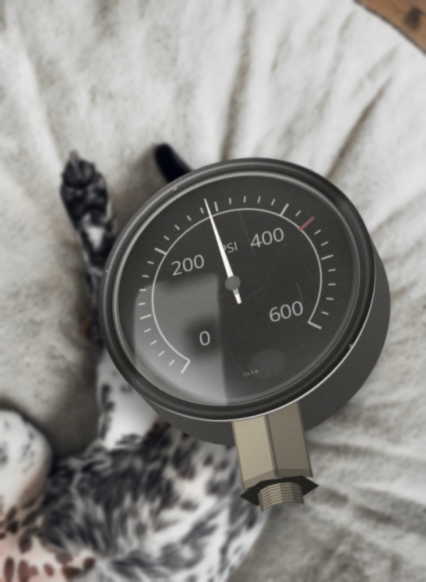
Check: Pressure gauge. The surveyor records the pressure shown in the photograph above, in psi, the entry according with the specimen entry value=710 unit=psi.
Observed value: value=290 unit=psi
